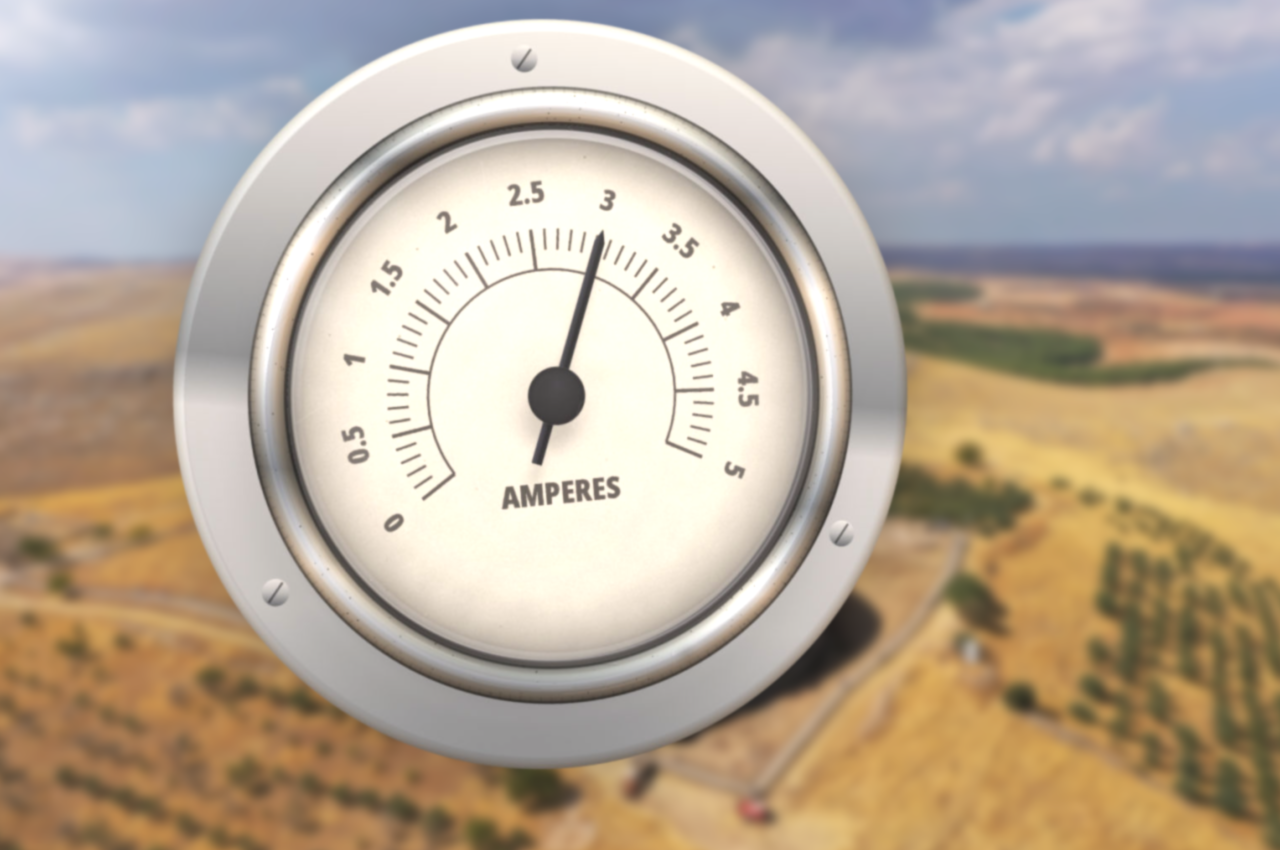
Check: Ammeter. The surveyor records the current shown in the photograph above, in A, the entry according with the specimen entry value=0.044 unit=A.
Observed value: value=3 unit=A
